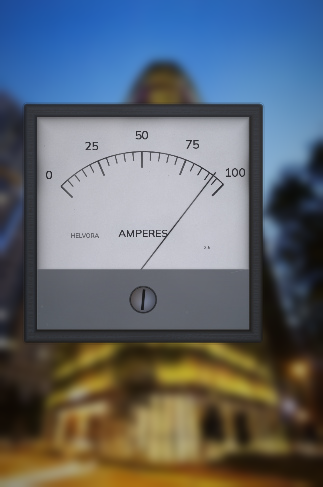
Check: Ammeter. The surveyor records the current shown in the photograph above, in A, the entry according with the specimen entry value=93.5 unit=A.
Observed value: value=92.5 unit=A
